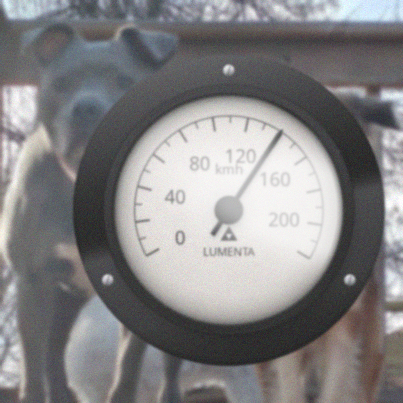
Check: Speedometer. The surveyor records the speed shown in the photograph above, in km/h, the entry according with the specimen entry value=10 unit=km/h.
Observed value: value=140 unit=km/h
